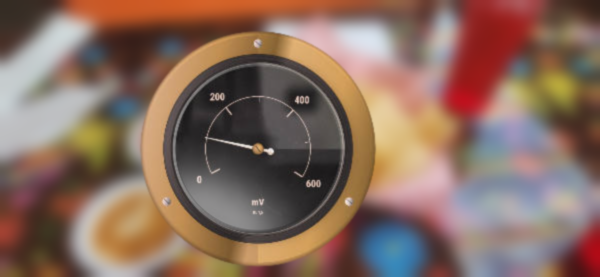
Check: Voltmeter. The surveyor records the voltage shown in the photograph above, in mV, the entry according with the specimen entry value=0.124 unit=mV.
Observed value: value=100 unit=mV
